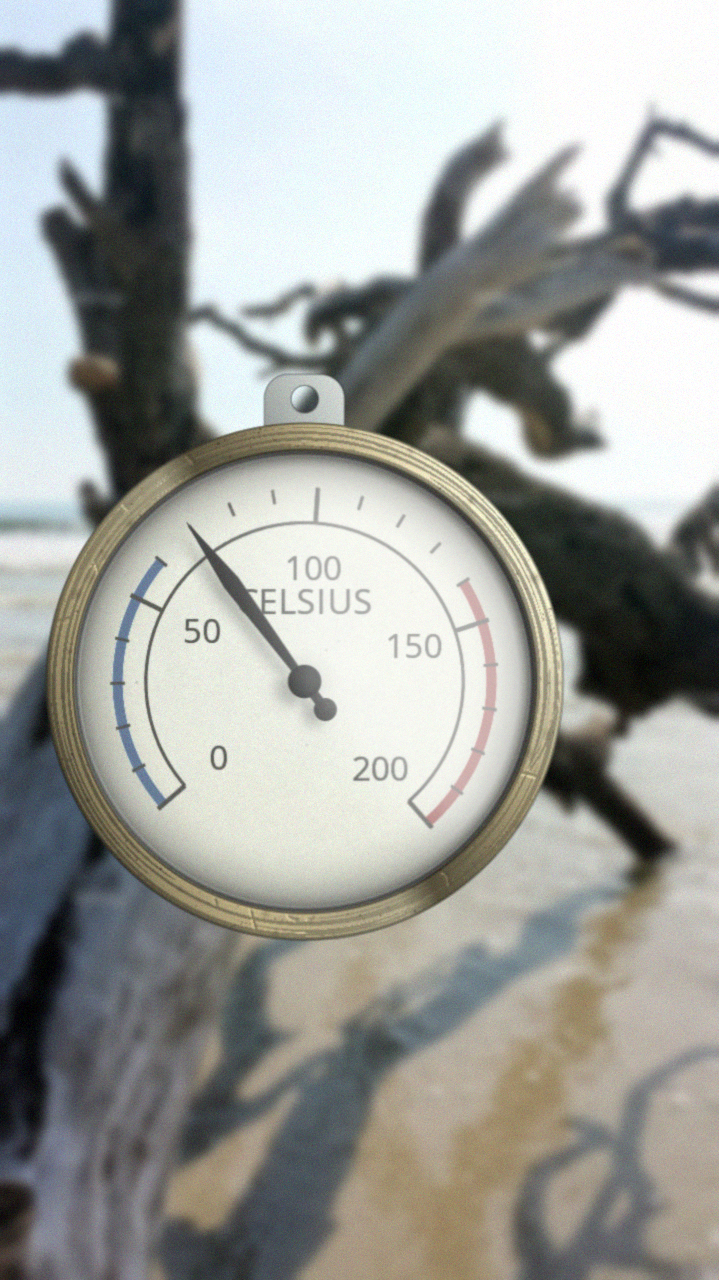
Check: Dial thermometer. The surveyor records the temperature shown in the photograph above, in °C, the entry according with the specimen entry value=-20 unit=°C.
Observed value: value=70 unit=°C
